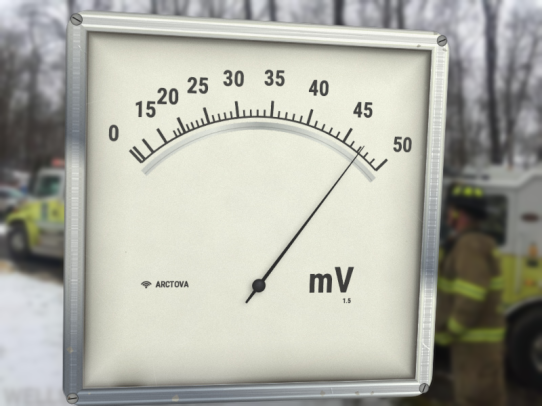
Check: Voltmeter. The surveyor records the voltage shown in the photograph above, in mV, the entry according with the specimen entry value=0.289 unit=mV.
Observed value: value=47 unit=mV
